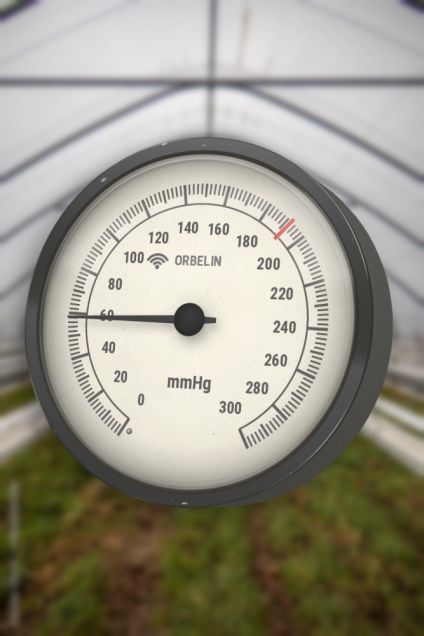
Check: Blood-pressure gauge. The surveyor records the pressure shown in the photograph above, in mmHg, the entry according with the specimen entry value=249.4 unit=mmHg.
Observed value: value=58 unit=mmHg
